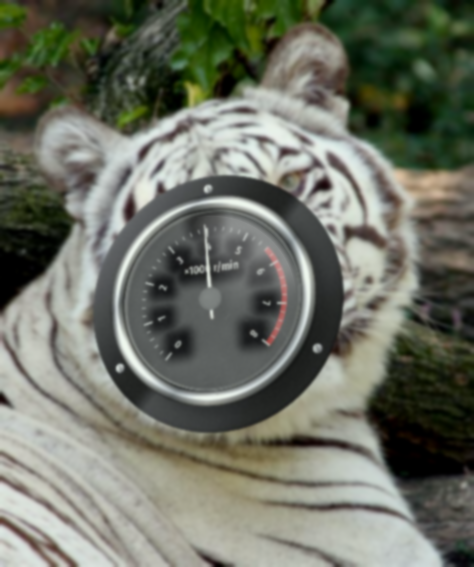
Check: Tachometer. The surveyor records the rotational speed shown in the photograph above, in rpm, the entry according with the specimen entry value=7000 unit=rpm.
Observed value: value=4000 unit=rpm
